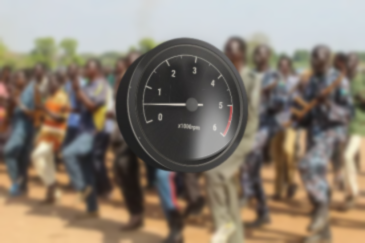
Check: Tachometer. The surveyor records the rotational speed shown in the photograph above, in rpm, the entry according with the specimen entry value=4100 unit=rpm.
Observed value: value=500 unit=rpm
